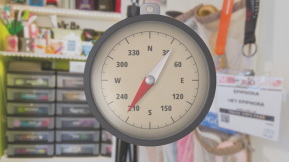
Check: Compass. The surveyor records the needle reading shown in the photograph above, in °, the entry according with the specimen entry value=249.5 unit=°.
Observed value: value=215 unit=°
